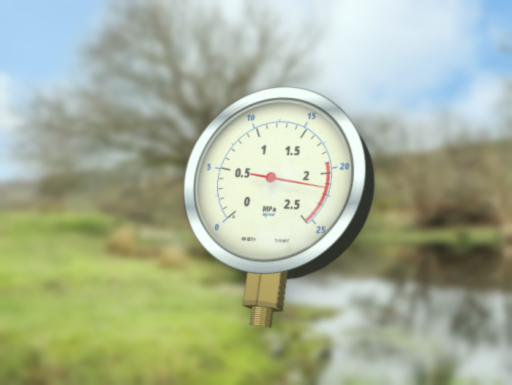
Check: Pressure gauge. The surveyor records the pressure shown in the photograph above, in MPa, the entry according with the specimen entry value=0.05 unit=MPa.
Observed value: value=2.15 unit=MPa
